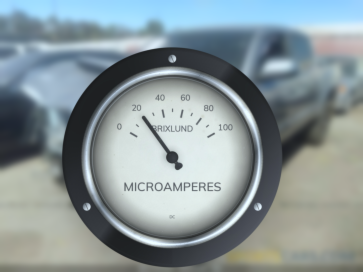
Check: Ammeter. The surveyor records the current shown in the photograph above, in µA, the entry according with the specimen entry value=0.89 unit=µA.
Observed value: value=20 unit=µA
